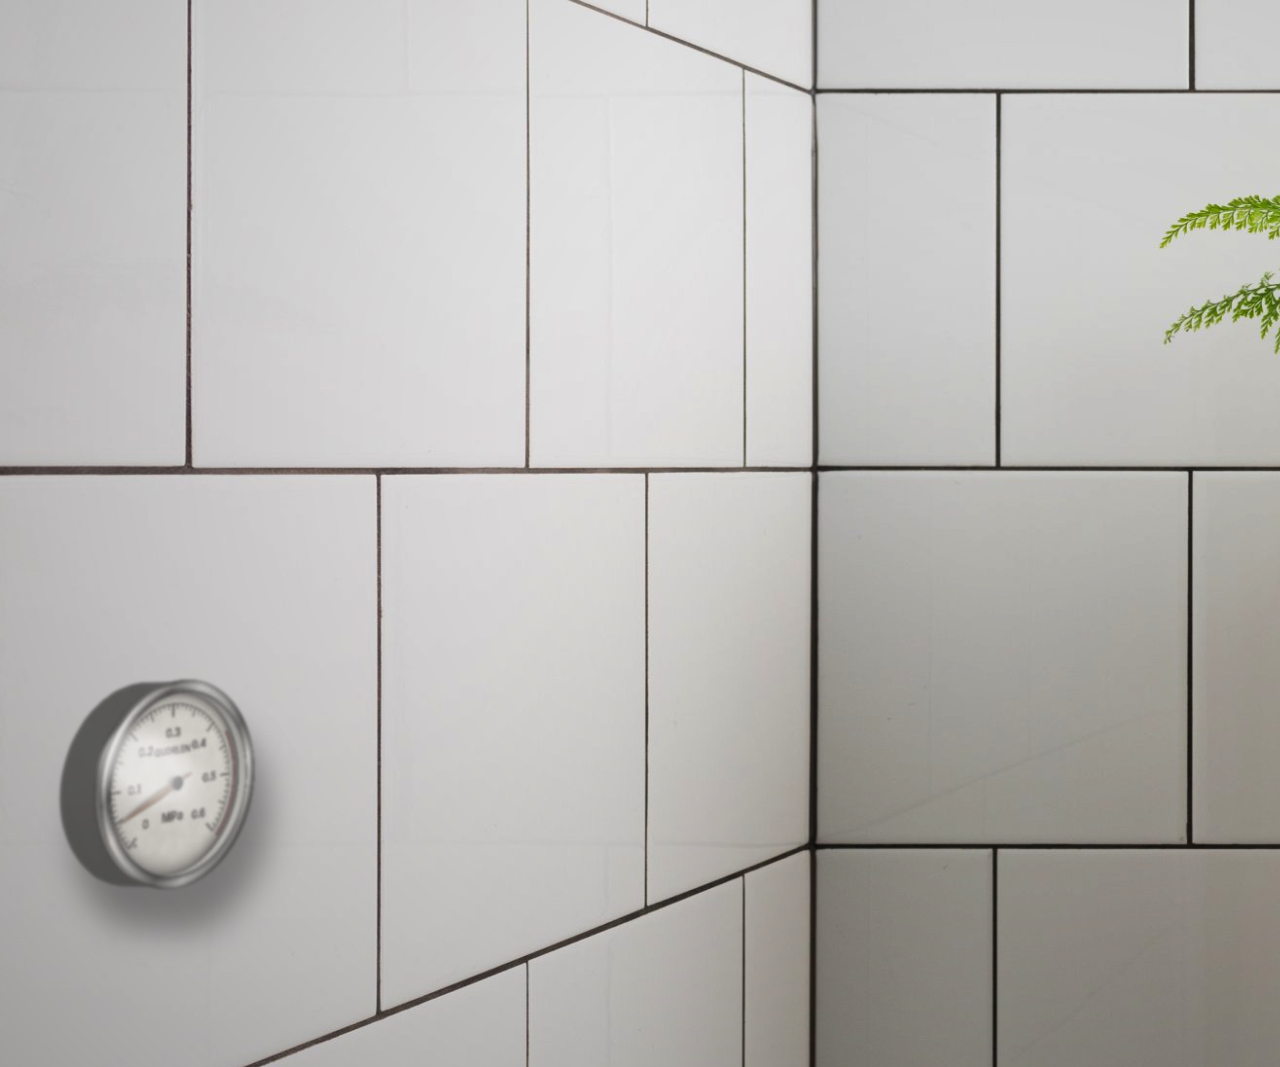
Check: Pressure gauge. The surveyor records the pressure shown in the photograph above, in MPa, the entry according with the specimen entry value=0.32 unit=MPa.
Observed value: value=0.05 unit=MPa
